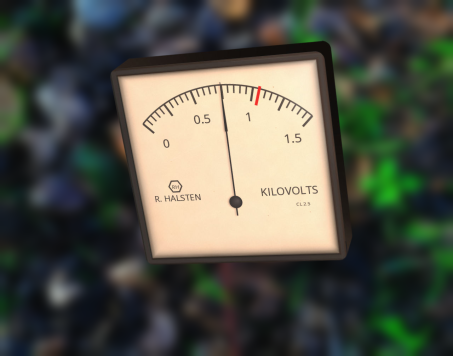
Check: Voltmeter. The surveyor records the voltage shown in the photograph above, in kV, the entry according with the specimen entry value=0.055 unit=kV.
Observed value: value=0.75 unit=kV
